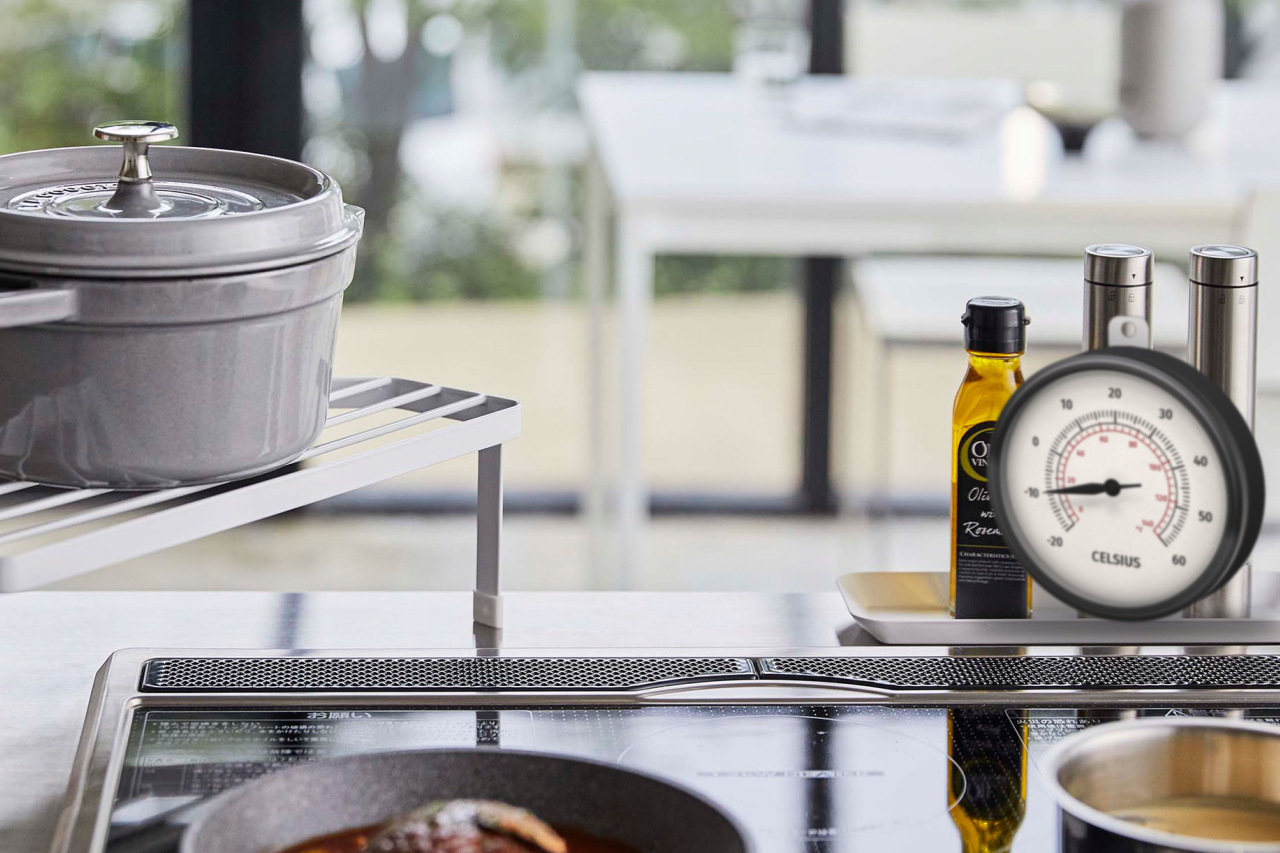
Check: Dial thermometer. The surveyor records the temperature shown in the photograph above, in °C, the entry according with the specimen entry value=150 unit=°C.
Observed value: value=-10 unit=°C
